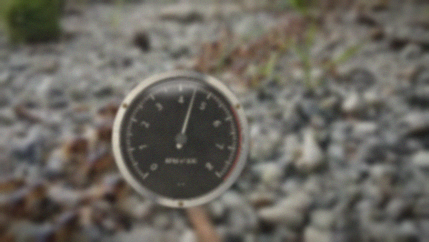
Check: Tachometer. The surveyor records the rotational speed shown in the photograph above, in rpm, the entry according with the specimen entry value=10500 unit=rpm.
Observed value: value=4500 unit=rpm
